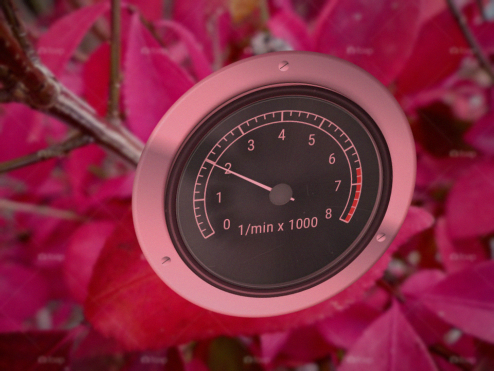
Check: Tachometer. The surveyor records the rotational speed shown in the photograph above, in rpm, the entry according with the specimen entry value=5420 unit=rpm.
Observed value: value=2000 unit=rpm
